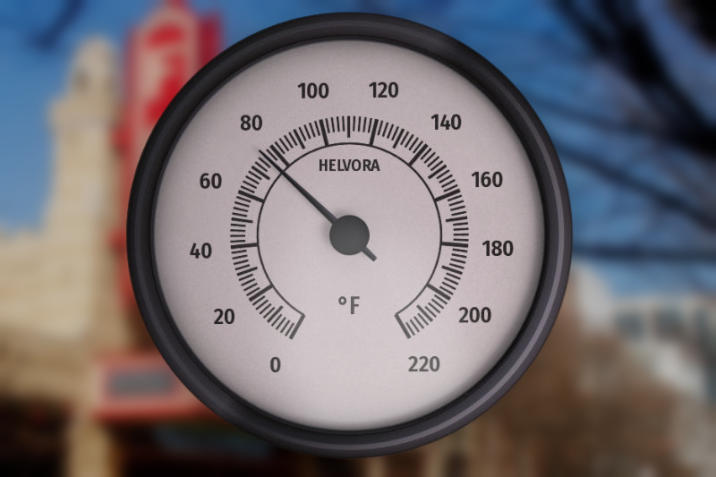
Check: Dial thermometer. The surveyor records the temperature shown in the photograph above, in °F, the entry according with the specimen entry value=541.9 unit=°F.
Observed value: value=76 unit=°F
